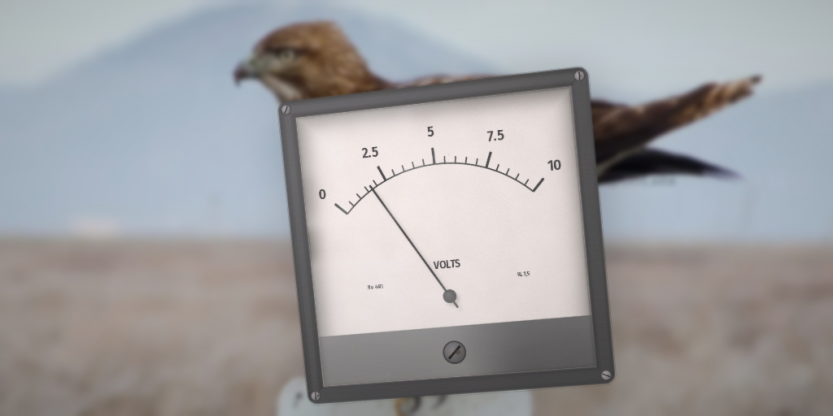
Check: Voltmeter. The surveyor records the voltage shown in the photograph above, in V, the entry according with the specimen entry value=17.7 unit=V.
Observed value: value=1.75 unit=V
